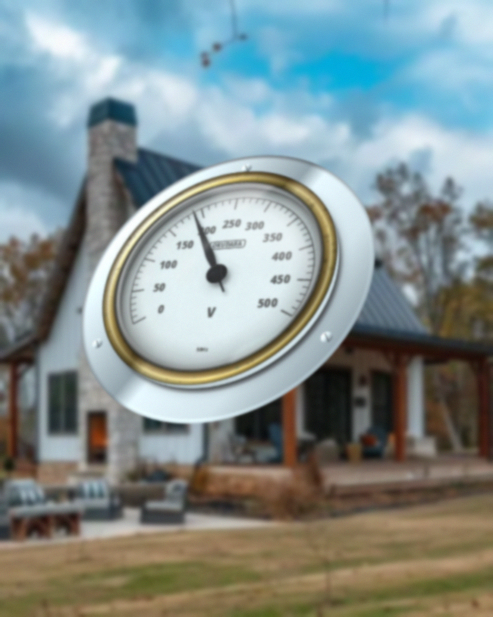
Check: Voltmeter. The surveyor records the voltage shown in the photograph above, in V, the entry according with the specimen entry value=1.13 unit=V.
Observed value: value=190 unit=V
